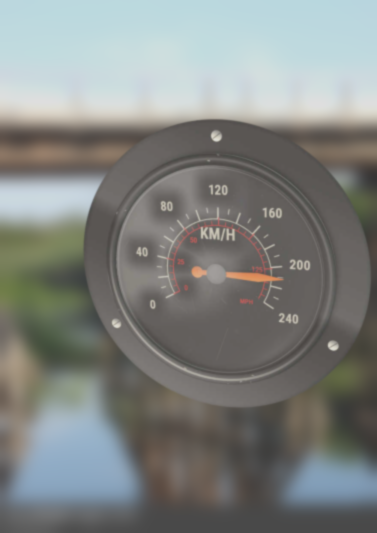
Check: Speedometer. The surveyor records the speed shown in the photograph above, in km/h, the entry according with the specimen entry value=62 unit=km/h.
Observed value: value=210 unit=km/h
